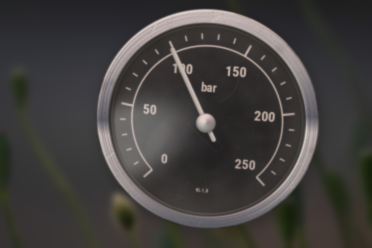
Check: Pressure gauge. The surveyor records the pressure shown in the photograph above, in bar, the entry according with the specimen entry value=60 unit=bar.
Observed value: value=100 unit=bar
